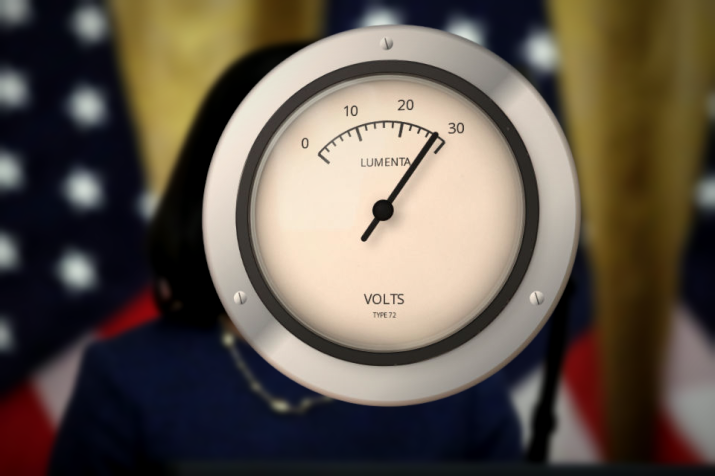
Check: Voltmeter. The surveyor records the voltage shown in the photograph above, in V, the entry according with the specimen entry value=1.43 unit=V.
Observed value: value=28 unit=V
